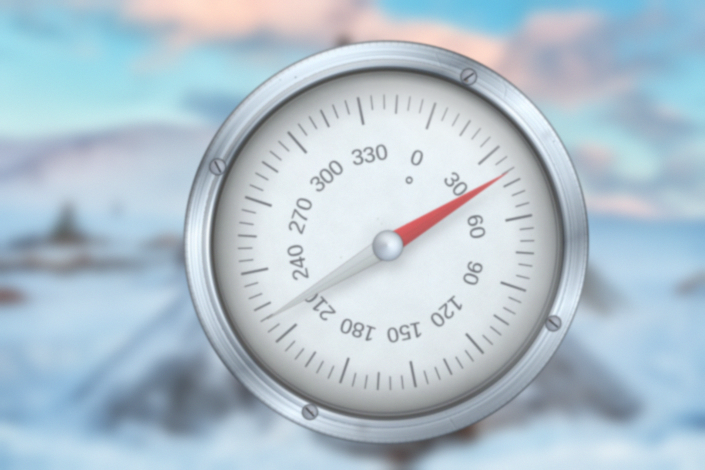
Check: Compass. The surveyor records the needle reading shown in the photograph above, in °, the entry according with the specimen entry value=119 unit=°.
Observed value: value=40 unit=°
